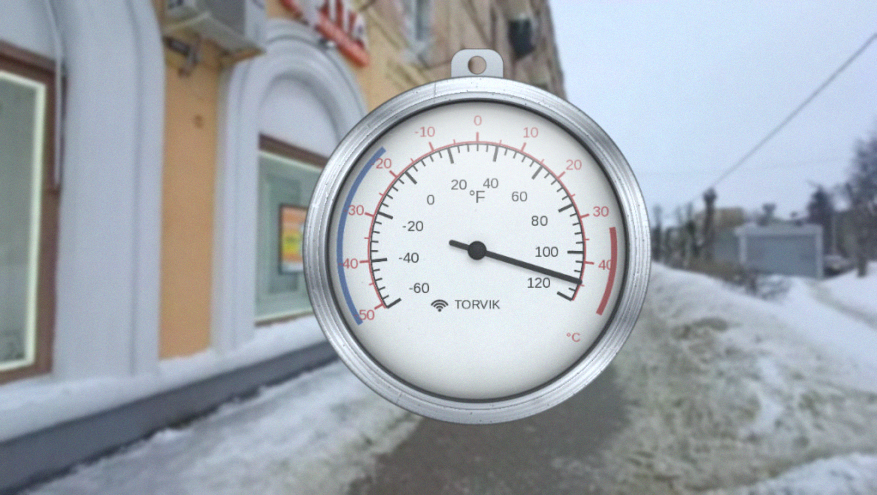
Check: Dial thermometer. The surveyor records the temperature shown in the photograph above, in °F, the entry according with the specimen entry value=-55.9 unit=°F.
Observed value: value=112 unit=°F
